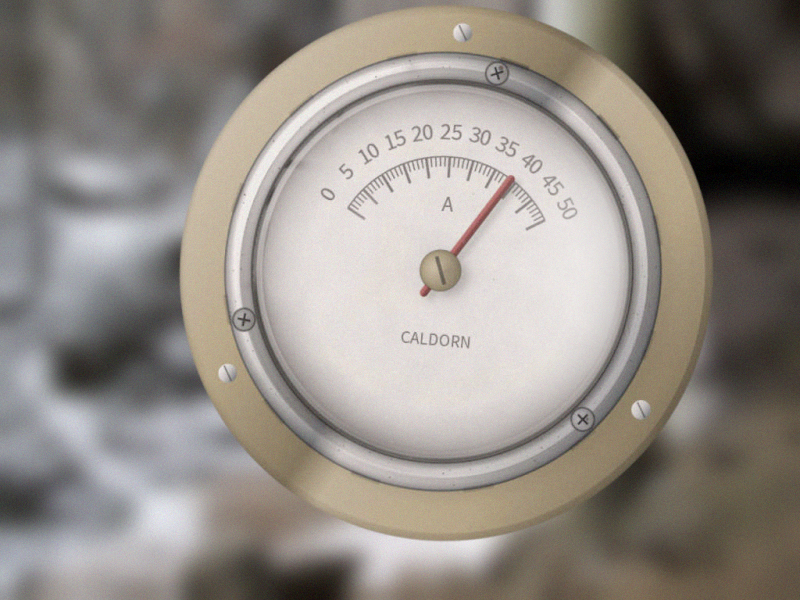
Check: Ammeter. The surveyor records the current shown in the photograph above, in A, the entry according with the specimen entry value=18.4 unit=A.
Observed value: value=39 unit=A
